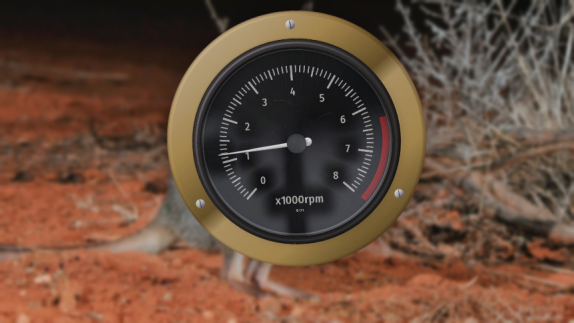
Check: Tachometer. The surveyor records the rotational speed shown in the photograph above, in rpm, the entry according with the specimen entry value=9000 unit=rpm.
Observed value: value=1200 unit=rpm
